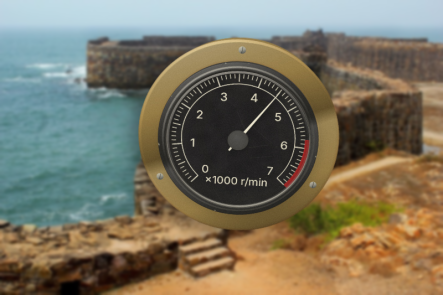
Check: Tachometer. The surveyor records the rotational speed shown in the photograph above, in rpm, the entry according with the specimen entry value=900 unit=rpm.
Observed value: value=4500 unit=rpm
